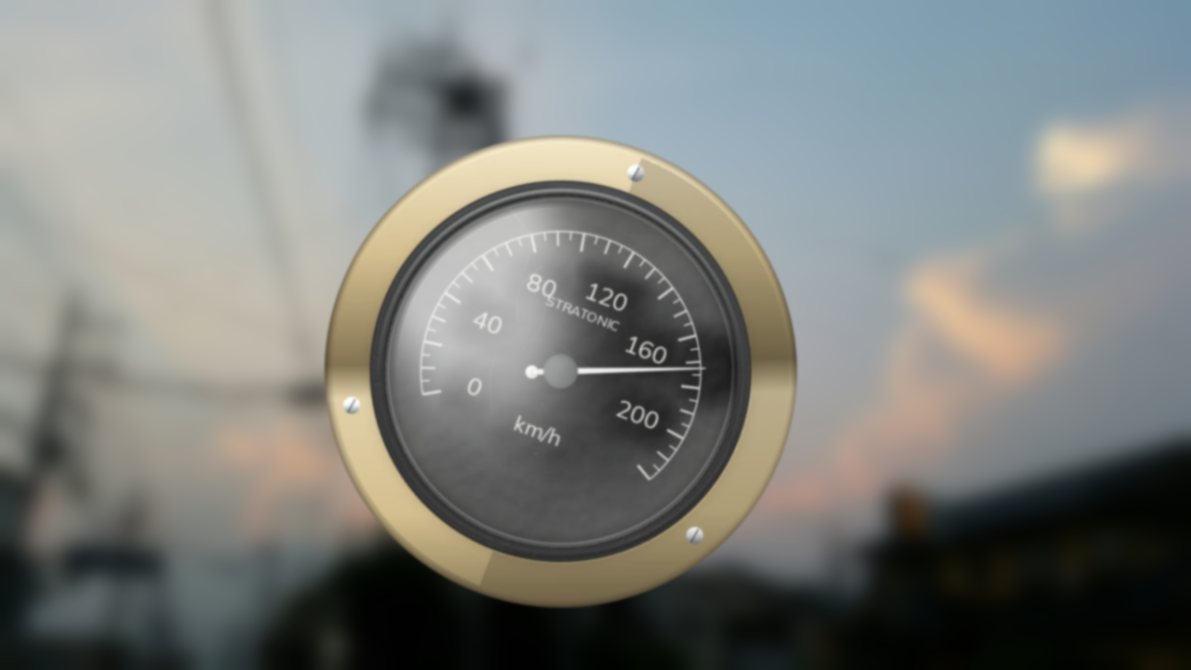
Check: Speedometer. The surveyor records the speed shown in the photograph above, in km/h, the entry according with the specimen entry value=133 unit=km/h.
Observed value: value=172.5 unit=km/h
